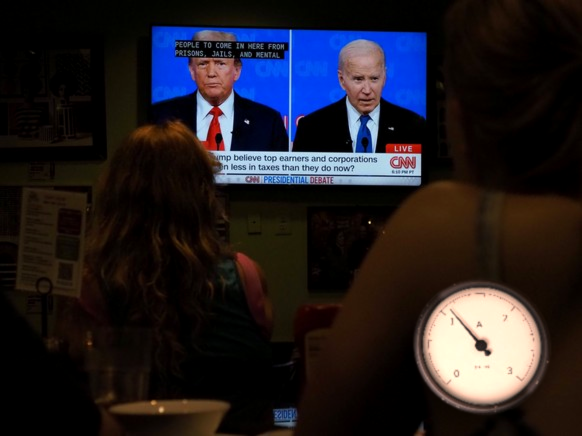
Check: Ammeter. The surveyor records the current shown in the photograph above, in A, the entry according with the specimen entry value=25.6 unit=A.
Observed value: value=1.1 unit=A
